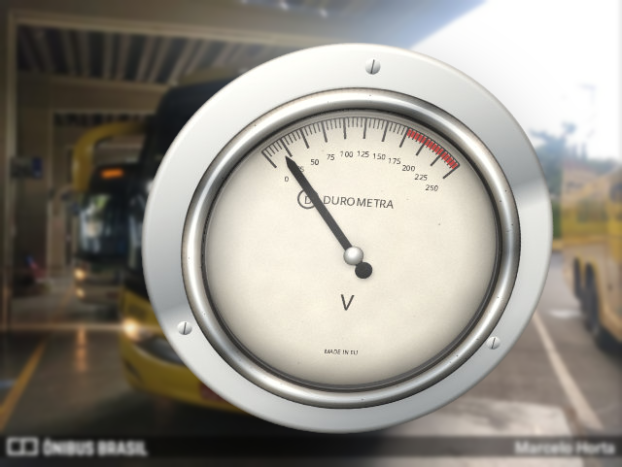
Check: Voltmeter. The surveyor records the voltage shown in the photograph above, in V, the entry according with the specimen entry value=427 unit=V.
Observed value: value=20 unit=V
